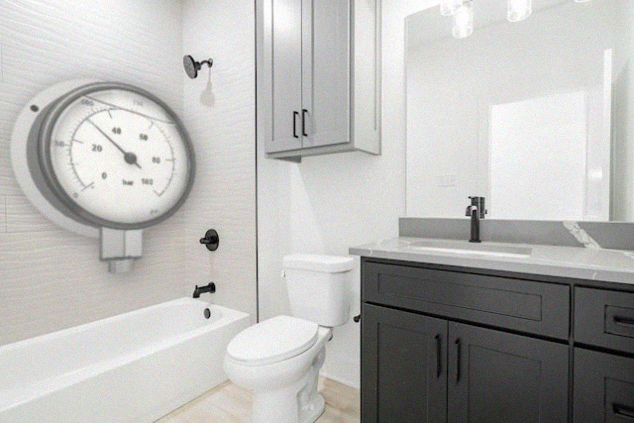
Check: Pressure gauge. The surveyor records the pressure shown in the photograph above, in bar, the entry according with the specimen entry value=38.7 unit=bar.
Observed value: value=30 unit=bar
